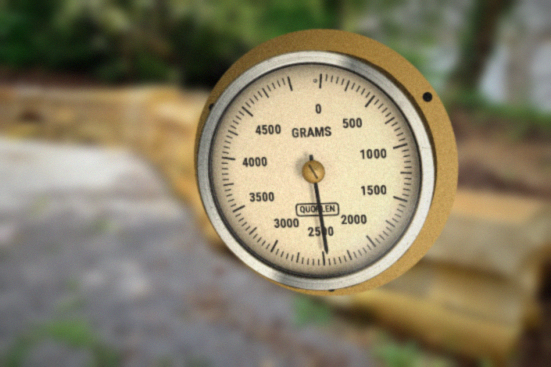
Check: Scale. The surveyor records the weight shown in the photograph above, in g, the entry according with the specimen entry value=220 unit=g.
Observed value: value=2450 unit=g
